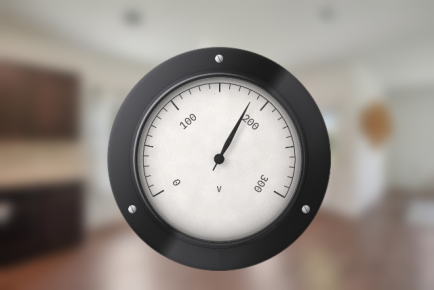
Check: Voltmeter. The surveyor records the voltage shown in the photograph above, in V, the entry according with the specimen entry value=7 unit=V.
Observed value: value=185 unit=V
